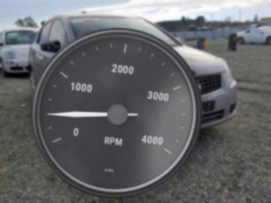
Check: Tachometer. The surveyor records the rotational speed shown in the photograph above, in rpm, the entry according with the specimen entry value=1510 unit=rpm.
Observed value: value=400 unit=rpm
